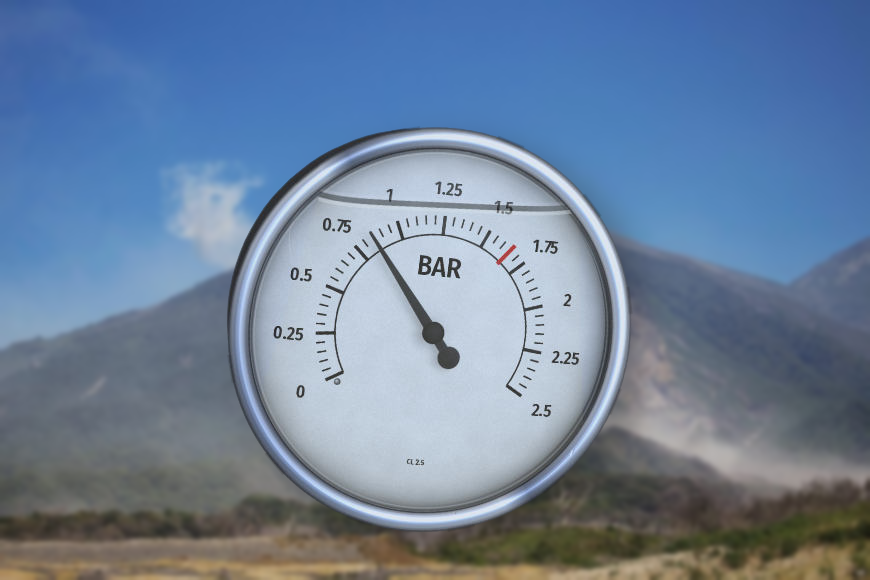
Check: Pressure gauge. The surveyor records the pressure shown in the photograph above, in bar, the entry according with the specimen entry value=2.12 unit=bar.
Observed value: value=0.85 unit=bar
